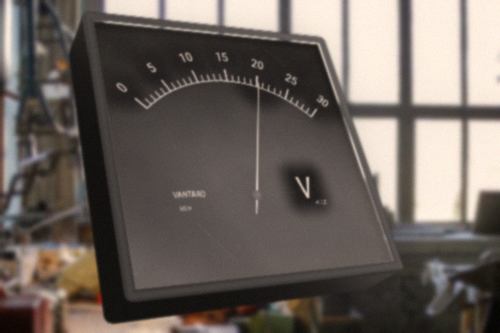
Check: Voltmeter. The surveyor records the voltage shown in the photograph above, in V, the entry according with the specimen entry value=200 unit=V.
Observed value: value=20 unit=V
